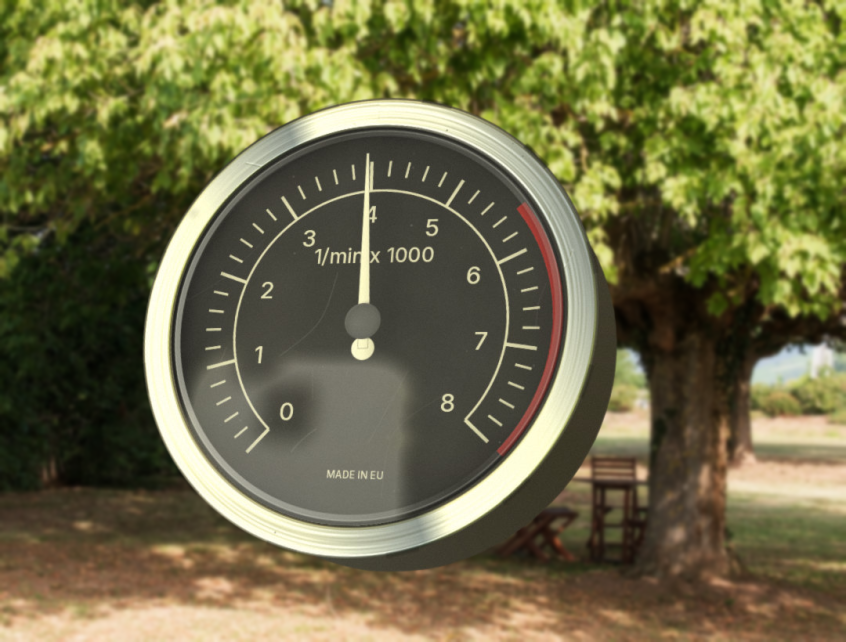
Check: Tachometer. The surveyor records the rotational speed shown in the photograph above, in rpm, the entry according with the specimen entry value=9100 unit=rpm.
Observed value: value=4000 unit=rpm
